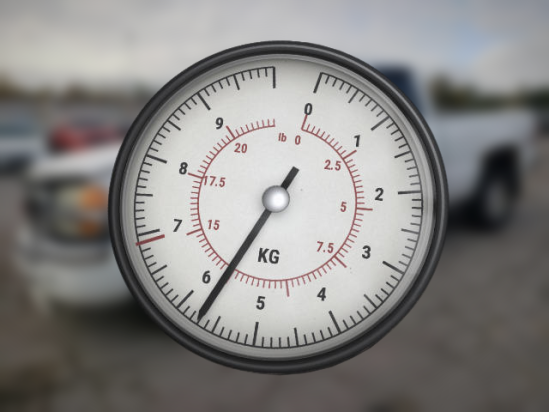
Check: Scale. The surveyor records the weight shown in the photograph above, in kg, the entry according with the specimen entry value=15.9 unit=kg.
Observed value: value=5.7 unit=kg
